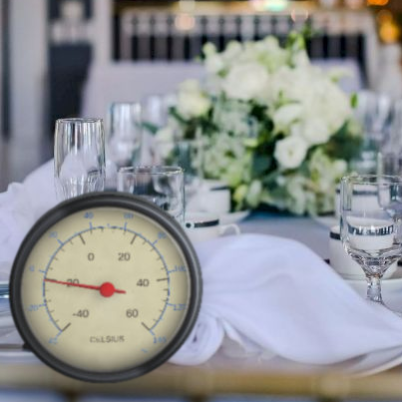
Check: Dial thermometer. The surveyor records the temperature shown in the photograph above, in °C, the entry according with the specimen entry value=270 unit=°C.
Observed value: value=-20 unit=°C
